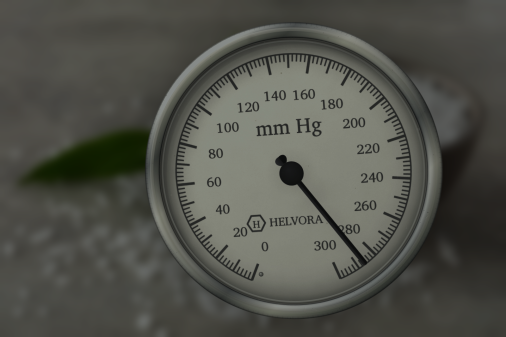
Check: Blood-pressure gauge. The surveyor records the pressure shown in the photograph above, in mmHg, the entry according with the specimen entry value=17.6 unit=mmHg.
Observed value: value=286 unit=mmHg
